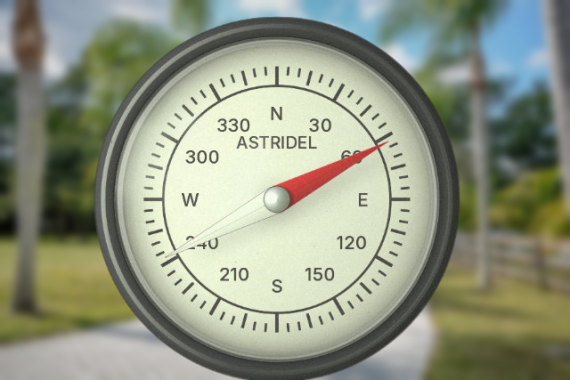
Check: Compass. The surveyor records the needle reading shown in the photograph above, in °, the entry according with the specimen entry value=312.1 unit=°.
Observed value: value=62.5 unit=°
